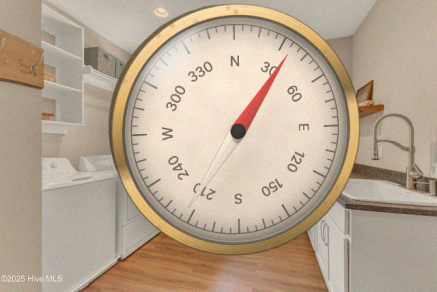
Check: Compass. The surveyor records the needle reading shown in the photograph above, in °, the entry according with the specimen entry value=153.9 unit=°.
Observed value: value=35 unit=°
